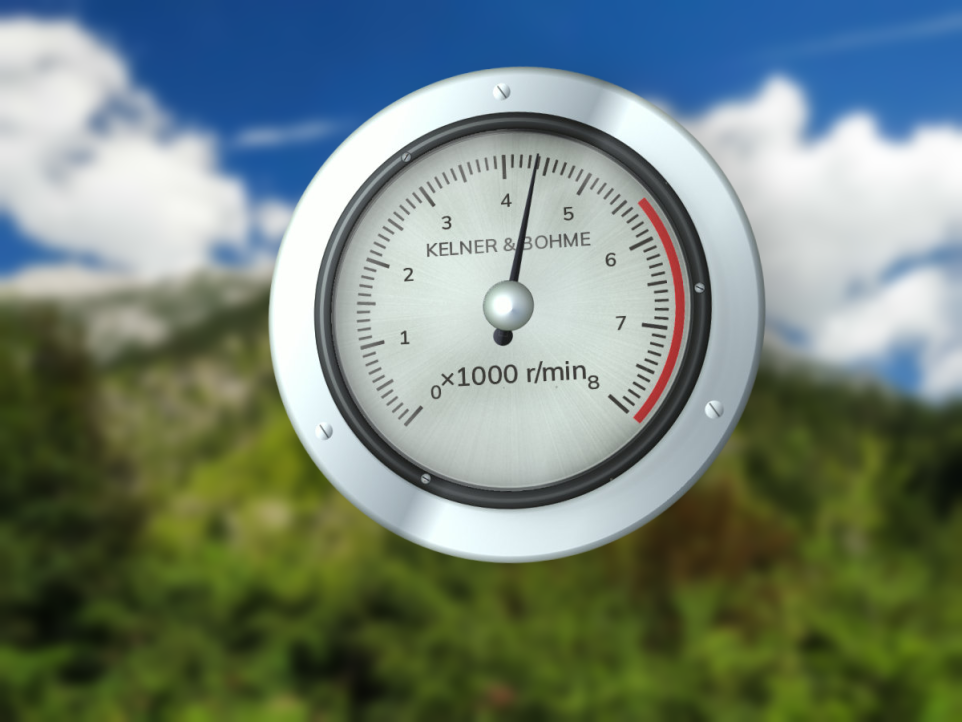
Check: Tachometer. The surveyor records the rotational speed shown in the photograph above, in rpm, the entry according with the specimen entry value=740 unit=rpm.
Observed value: value=4400 unit=rpm
